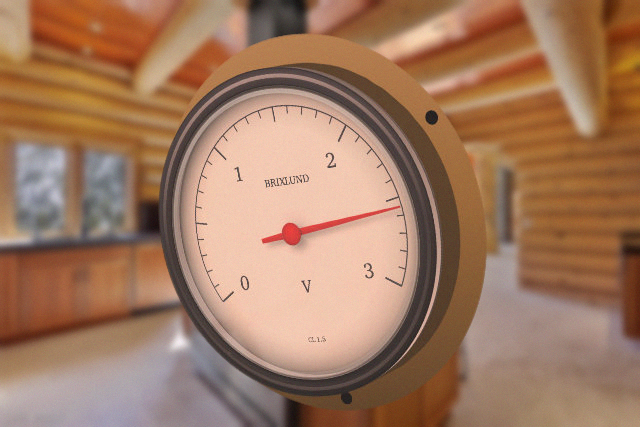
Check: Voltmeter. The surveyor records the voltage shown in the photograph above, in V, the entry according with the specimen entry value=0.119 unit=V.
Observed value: value=2.55 unit=V
